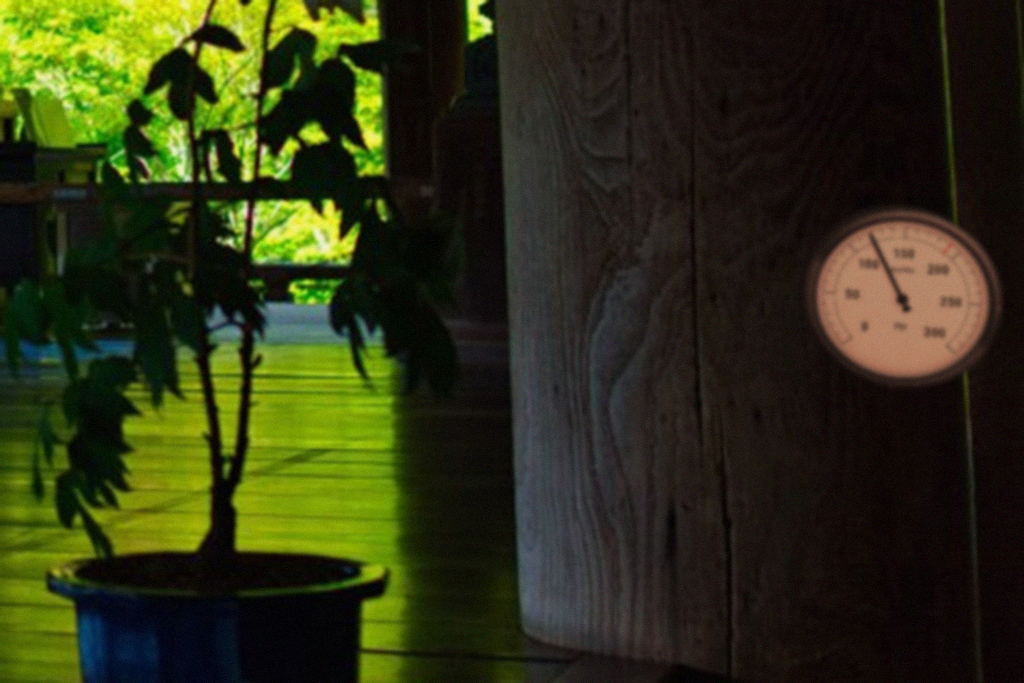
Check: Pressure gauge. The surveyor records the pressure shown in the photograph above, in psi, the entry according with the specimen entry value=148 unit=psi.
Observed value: value=120 unit=psi
